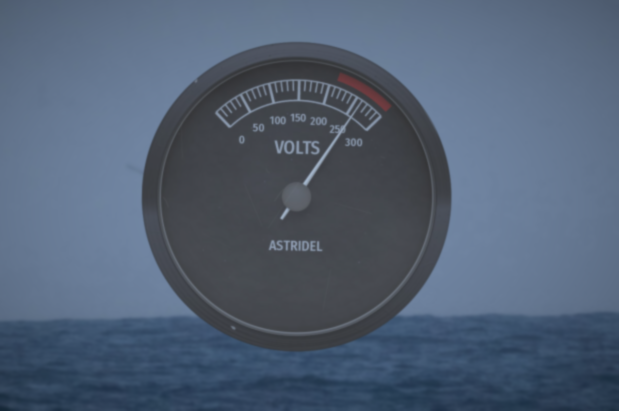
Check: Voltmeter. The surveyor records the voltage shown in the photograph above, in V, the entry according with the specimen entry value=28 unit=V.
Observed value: value=260 unit=V
